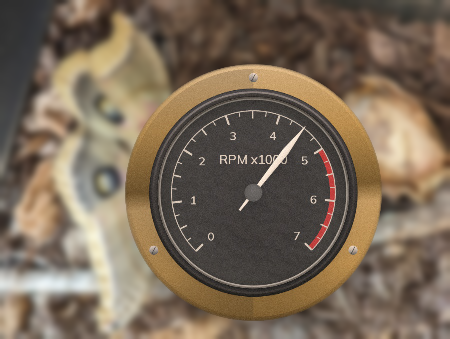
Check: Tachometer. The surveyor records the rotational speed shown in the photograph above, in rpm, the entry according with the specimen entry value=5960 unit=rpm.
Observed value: value=4500 unit=rpm
